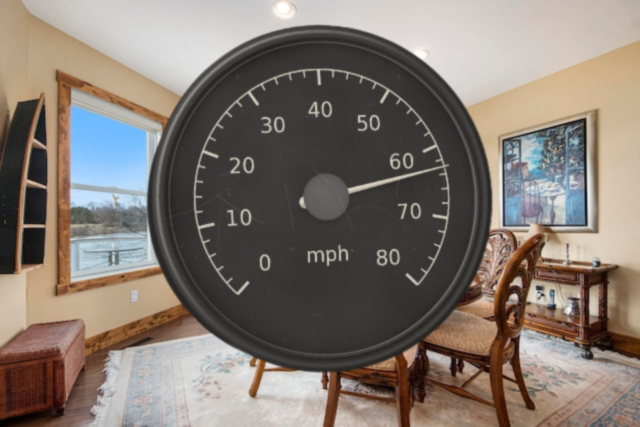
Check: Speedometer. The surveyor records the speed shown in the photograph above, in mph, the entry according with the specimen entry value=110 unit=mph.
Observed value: value=63 unit=mph
